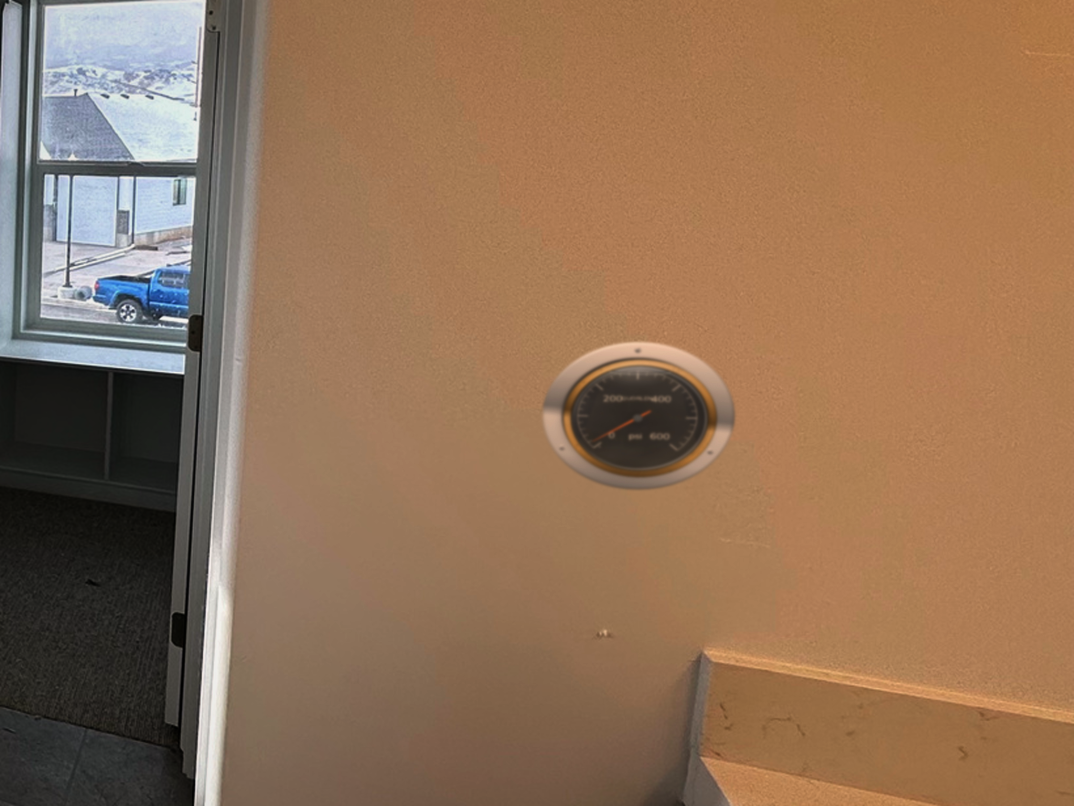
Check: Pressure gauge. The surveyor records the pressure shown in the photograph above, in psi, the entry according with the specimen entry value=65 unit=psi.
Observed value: value=20 unit=psi
